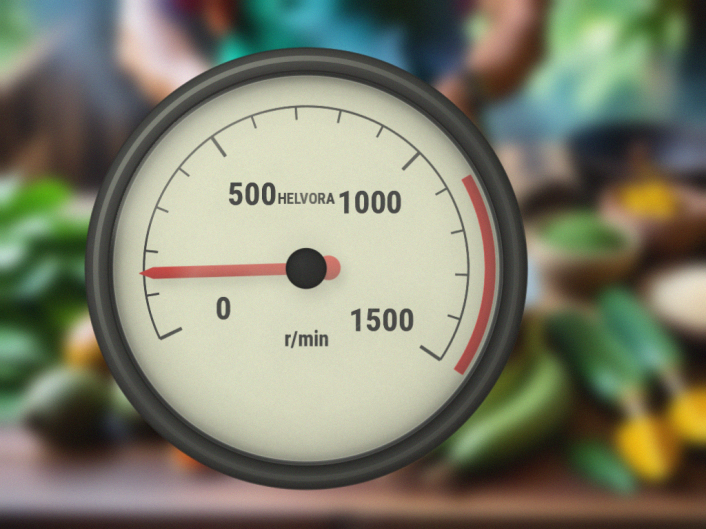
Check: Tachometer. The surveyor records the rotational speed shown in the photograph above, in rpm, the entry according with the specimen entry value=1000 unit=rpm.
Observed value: value=150 unit=rpm
